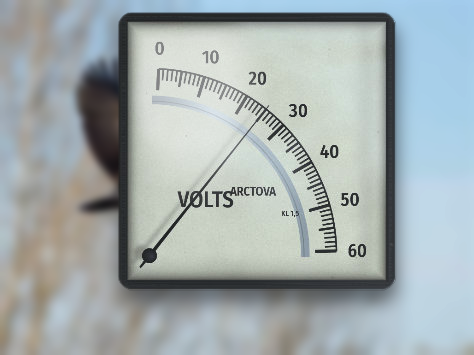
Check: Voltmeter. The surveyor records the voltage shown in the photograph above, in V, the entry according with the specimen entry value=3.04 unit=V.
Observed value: value=25 unit=V
